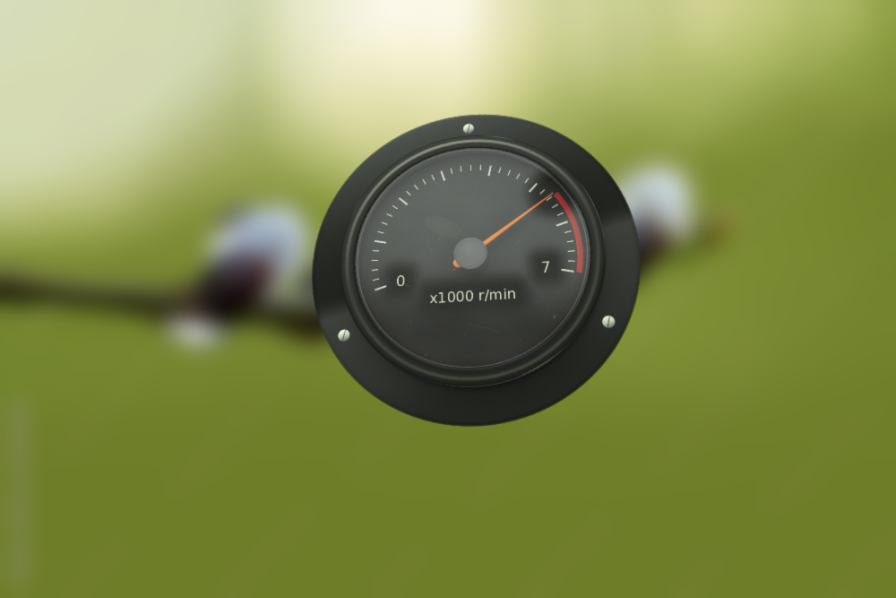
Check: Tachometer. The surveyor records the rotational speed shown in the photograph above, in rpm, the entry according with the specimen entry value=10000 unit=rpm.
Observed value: value=5400 unit=rpm
